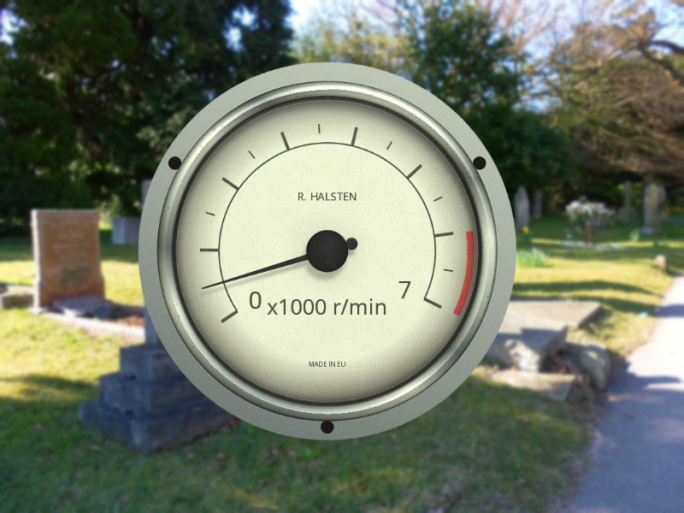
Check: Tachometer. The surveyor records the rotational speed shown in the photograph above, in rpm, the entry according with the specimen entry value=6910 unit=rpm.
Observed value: value=500 unit=rpm
